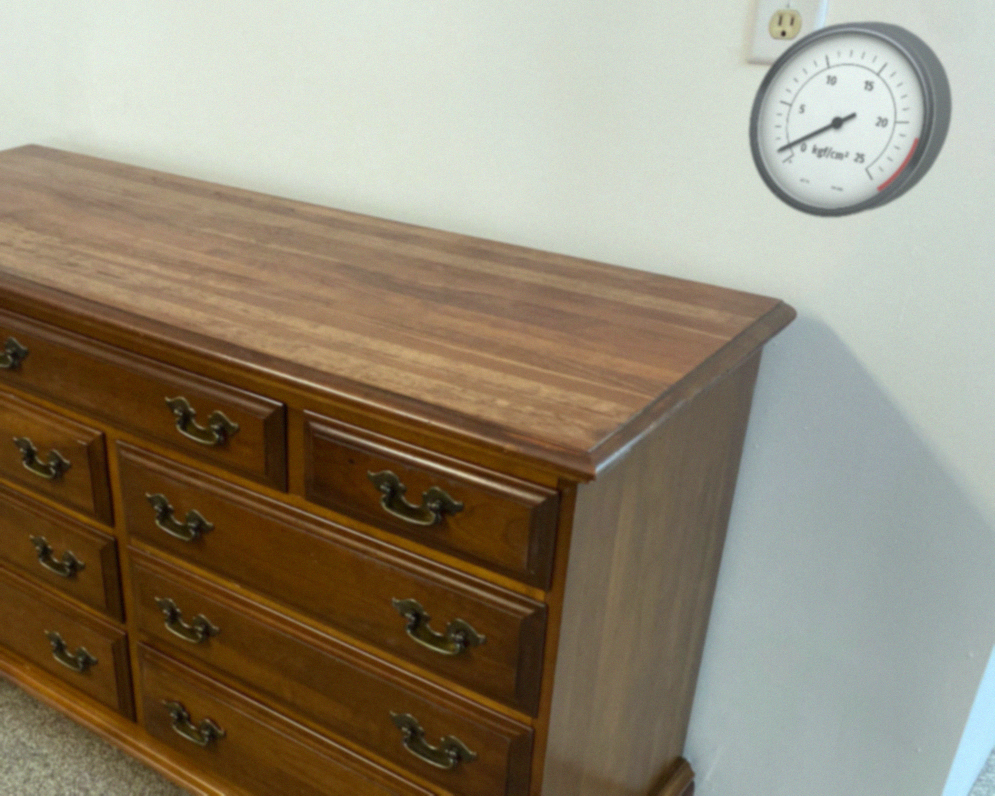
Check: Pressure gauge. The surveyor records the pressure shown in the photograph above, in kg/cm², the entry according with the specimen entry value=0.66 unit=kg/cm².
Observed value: value=1 unit=kg/cm²
